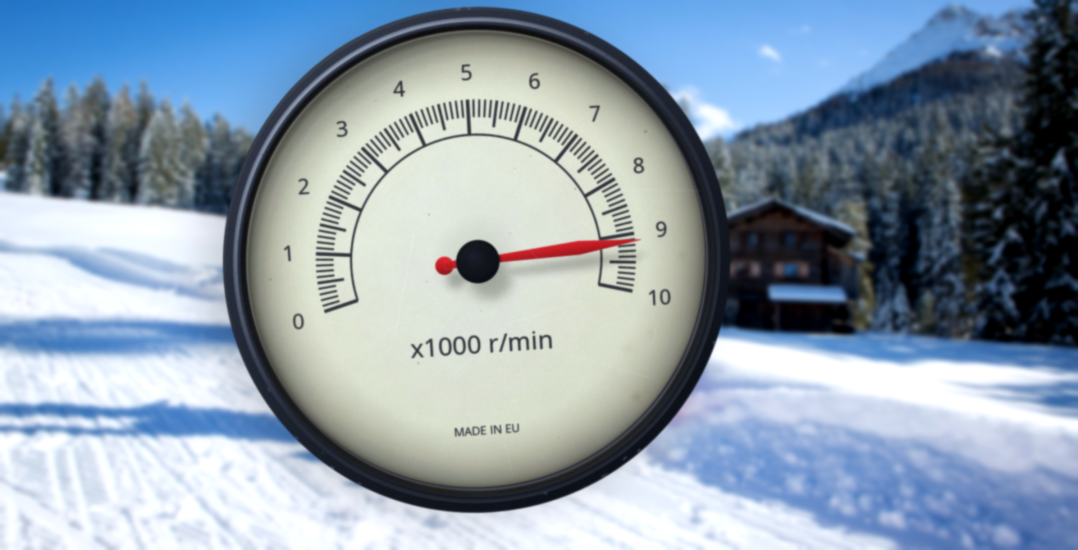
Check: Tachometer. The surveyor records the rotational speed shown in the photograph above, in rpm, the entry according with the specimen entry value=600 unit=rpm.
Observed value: value=9100 unit=rpm
